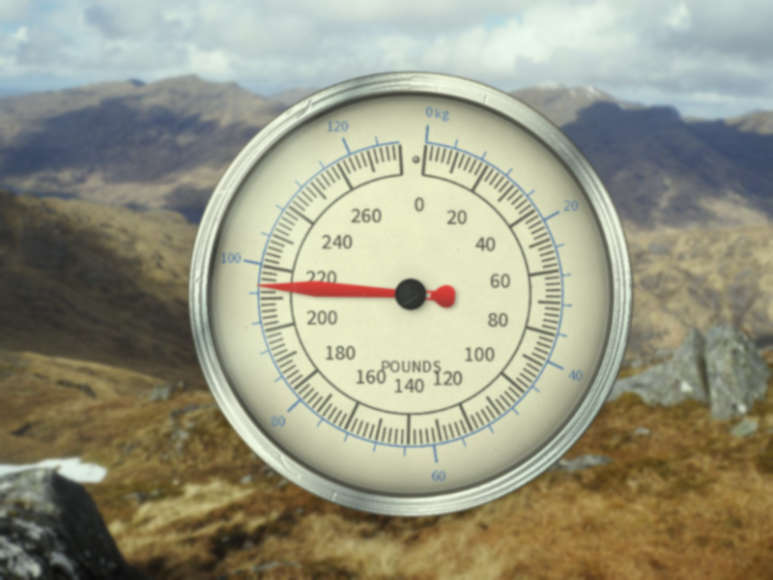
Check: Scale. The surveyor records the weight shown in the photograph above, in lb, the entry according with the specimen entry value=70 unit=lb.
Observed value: value=214 unit=lb
